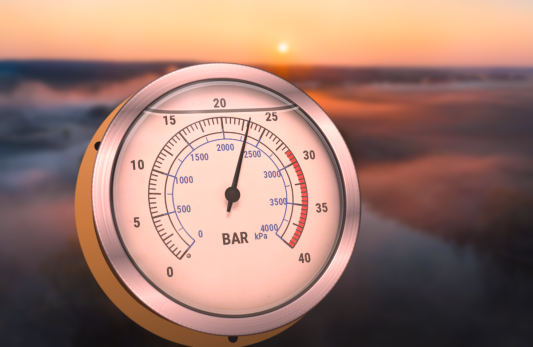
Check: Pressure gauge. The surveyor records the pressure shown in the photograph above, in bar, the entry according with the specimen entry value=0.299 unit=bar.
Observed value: value=23 unit=bar
